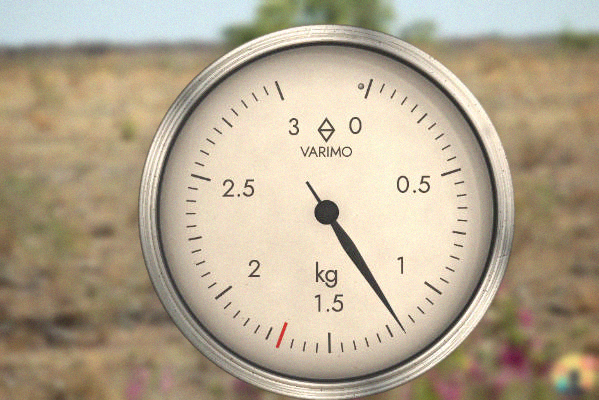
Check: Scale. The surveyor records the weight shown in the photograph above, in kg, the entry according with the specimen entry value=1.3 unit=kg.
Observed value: value=1.2 unit=kg
